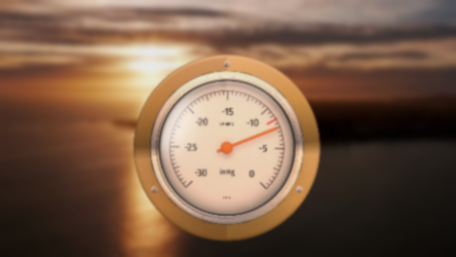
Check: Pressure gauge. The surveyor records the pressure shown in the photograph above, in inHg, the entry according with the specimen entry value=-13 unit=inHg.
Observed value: value=-7.5 unit=inHg
